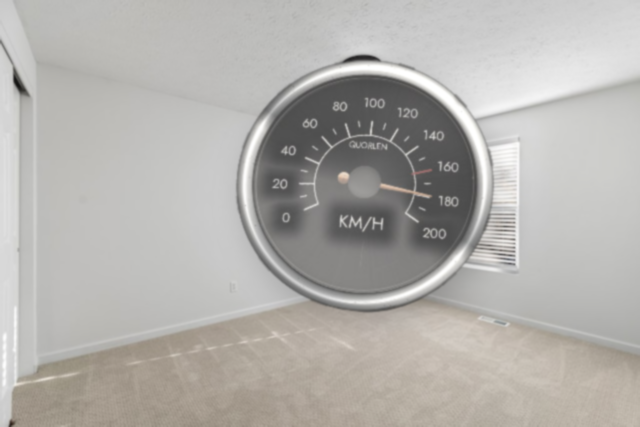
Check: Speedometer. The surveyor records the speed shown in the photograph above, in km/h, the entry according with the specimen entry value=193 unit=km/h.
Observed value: value=180 unit=km/h
